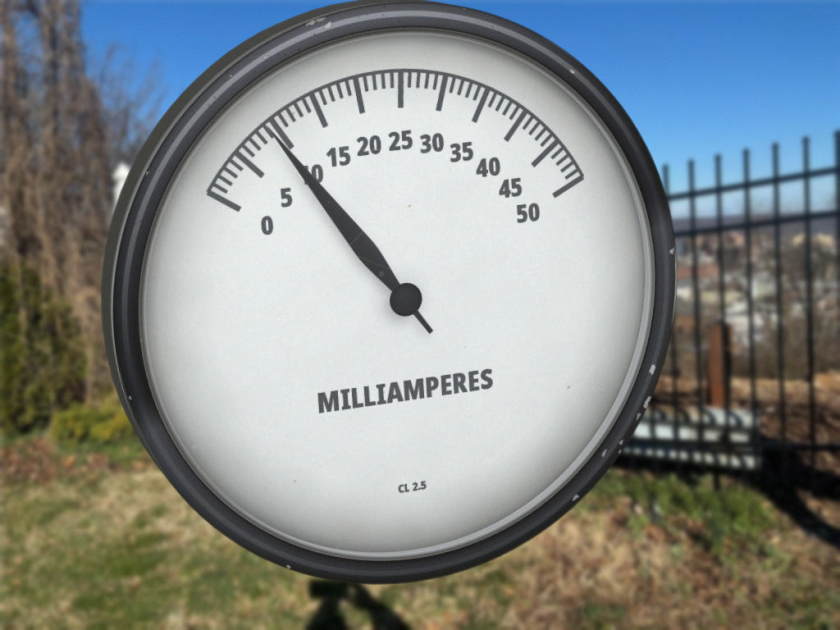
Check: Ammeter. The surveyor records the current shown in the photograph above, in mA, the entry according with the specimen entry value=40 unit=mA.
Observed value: value=9 unit=mA
